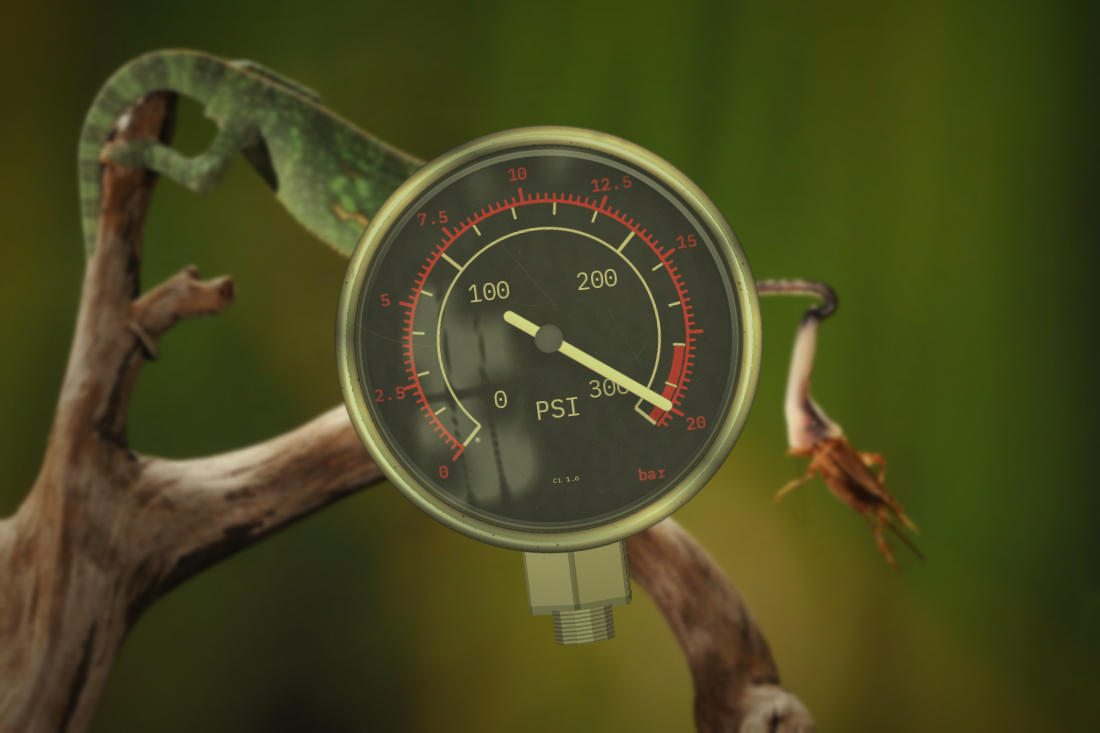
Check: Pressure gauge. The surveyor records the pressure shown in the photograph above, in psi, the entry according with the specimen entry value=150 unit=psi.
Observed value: value=290 unit=psi
